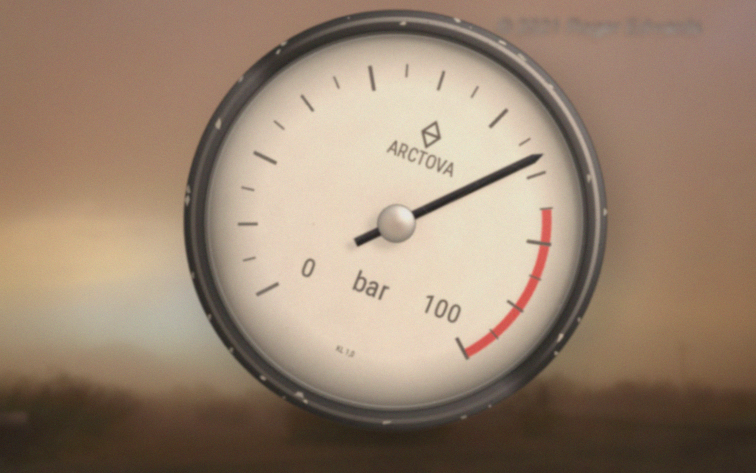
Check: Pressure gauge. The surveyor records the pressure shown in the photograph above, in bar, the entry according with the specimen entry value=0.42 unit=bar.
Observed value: value=67.5 unit=bar
